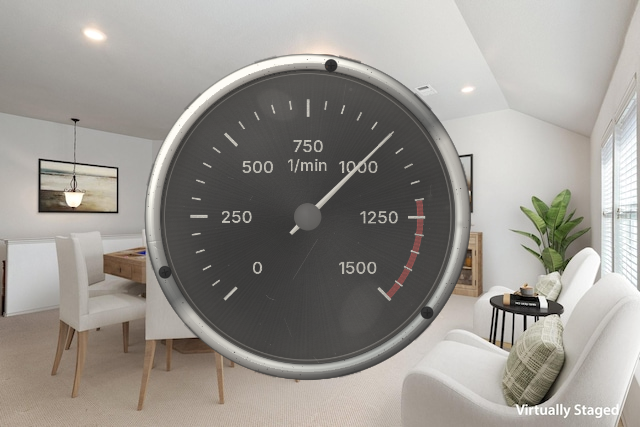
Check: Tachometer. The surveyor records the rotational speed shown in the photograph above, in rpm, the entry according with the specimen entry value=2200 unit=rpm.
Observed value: value=1000 unit=rpm
